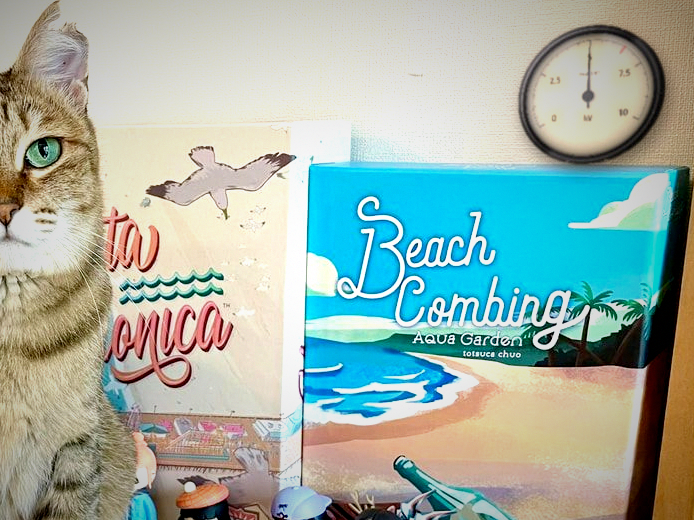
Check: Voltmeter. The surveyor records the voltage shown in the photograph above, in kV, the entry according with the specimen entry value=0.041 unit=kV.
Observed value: value=5 unit=kV
